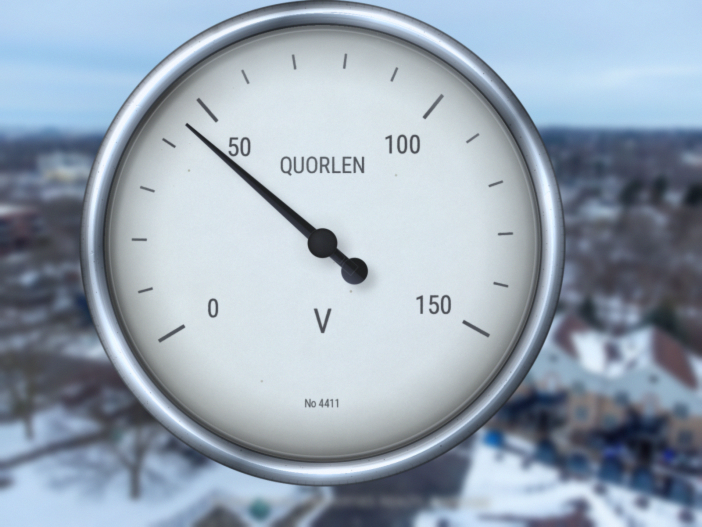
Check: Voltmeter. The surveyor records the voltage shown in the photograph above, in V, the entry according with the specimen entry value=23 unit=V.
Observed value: value=45 unit=V
